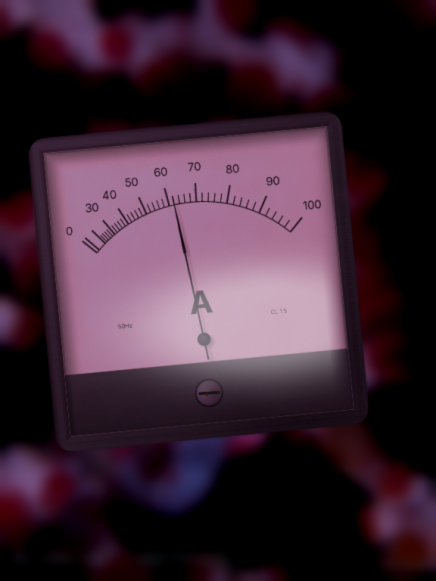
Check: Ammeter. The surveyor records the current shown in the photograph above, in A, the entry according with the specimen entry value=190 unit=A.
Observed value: value=62 unit=A
